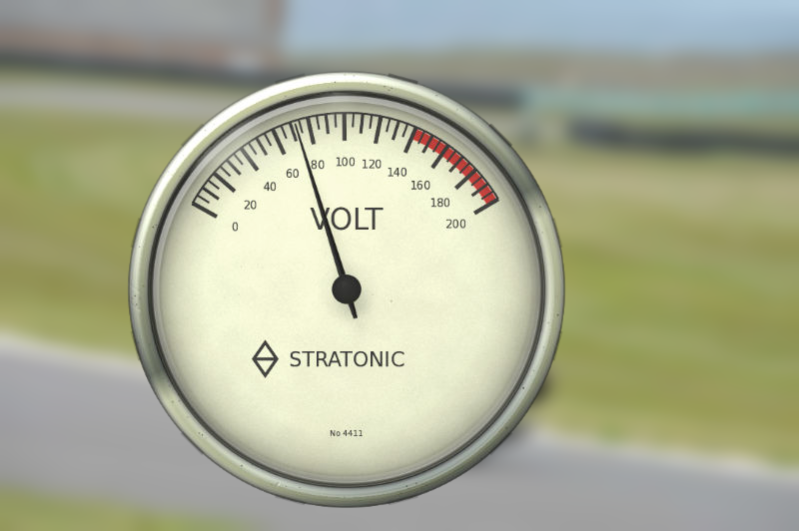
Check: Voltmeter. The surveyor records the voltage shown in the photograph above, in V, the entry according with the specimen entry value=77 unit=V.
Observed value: value=72.5 unit=V
